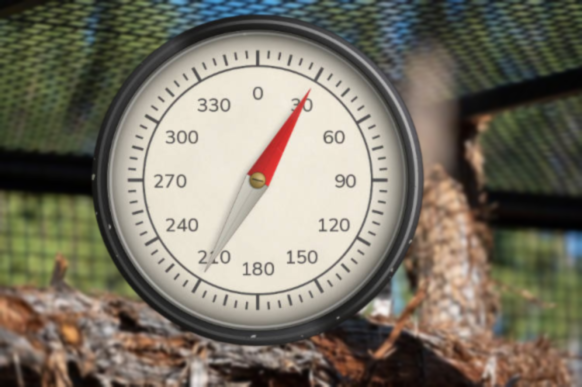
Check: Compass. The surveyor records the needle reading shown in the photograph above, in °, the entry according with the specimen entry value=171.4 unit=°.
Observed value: value=30 unit=°
